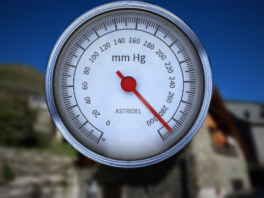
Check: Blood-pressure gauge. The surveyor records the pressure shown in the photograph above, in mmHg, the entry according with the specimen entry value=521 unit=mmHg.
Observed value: value=290 unit=mmHg
